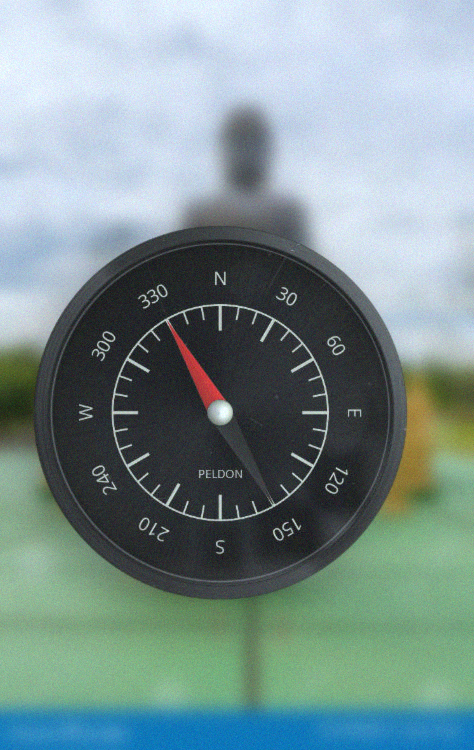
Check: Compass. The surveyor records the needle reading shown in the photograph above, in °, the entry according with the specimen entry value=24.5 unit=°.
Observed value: value=330 unit=°
